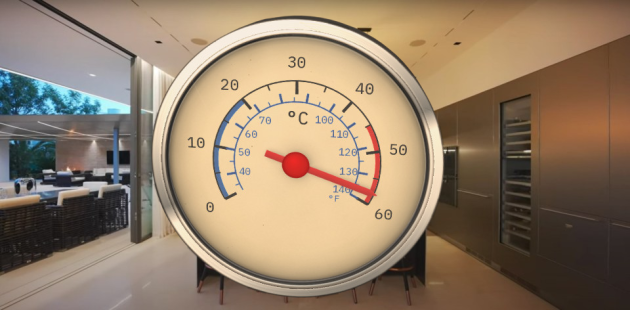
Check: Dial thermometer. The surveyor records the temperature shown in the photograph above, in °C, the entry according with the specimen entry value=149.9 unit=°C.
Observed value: value=57.5 unit=°C
